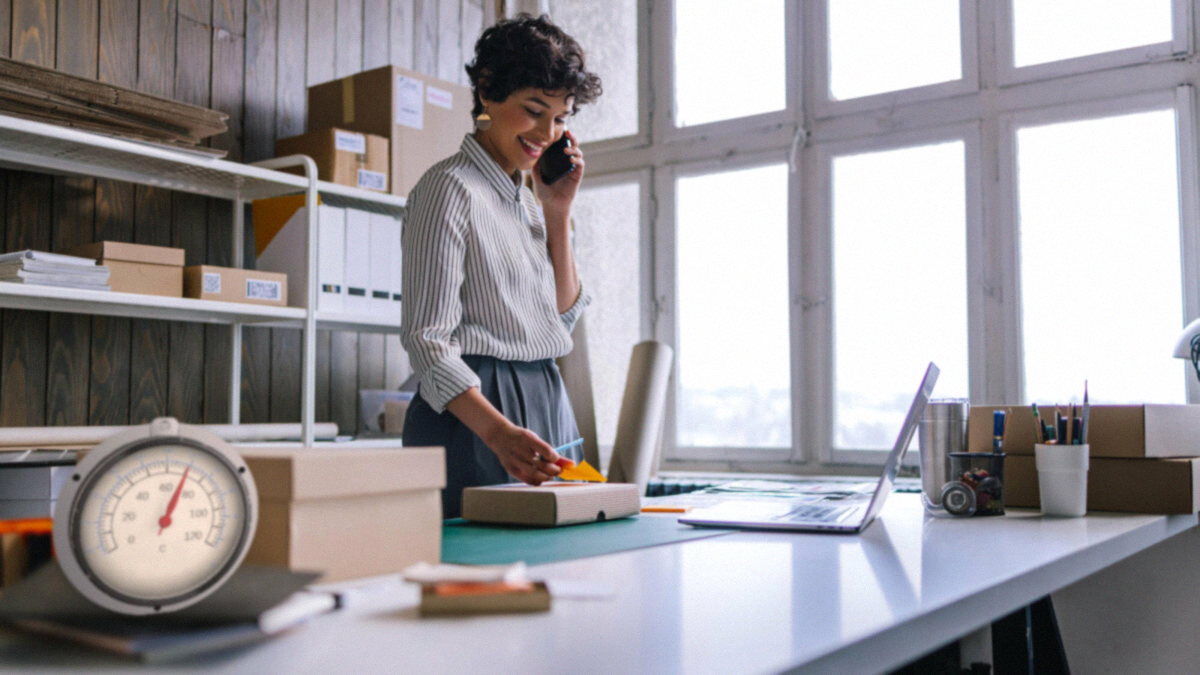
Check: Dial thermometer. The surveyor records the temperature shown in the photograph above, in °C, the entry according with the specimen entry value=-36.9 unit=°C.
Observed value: value=70 unit=°C
